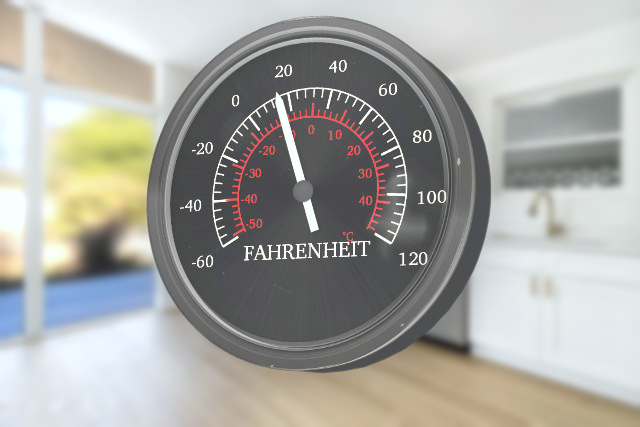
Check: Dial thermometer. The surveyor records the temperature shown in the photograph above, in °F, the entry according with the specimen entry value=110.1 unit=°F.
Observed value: value=16 unit=°F
